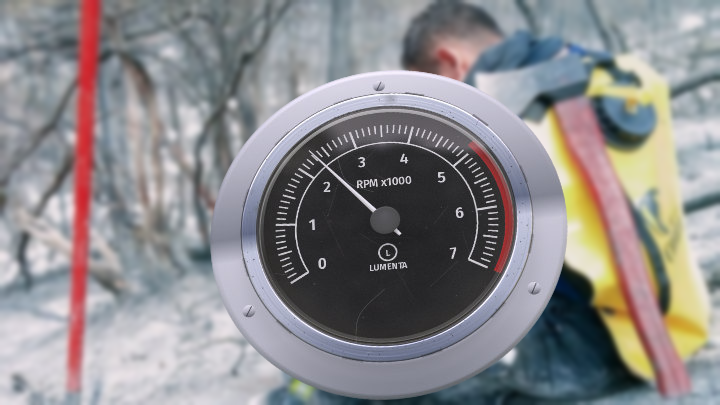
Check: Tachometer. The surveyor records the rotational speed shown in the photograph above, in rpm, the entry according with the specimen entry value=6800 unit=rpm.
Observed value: value=2300 unit=rpm
